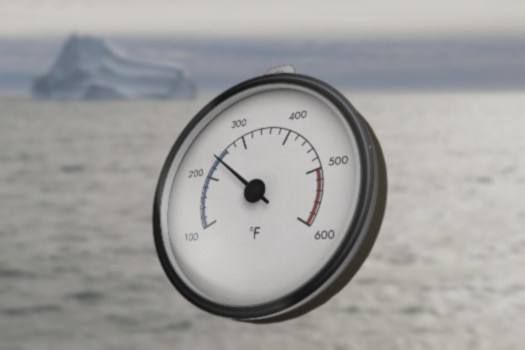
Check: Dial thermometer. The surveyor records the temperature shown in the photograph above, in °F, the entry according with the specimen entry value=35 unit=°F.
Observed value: value=240 unit=°F
